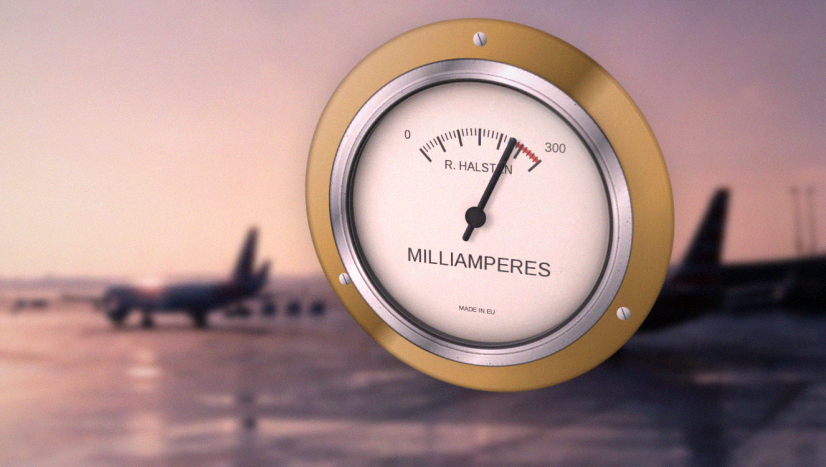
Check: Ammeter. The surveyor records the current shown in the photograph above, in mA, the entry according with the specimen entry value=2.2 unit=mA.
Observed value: value=230 unit=mA
